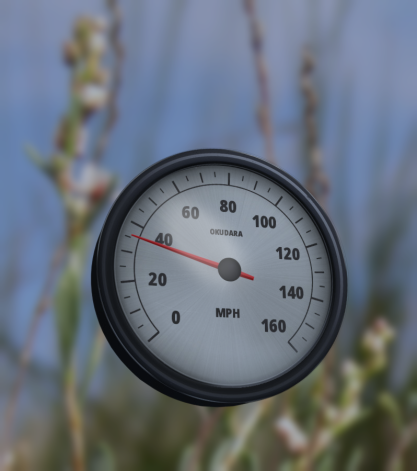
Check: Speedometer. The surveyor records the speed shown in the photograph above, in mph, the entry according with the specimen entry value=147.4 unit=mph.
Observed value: value=35 unit=mph
